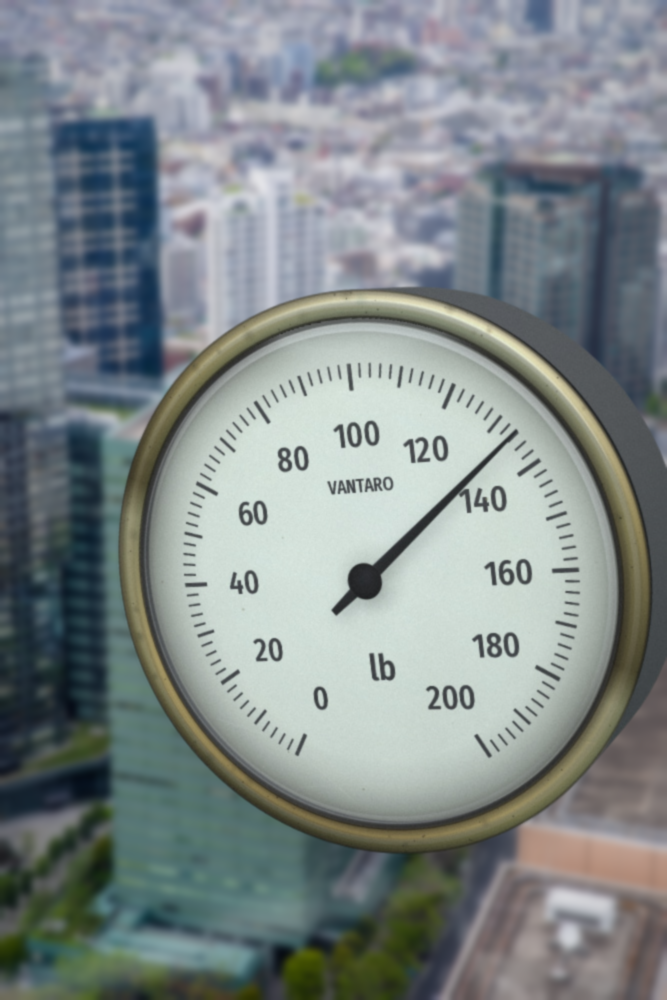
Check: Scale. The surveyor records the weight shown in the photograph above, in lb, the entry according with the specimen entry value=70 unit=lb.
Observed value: value=134 unit=lb
